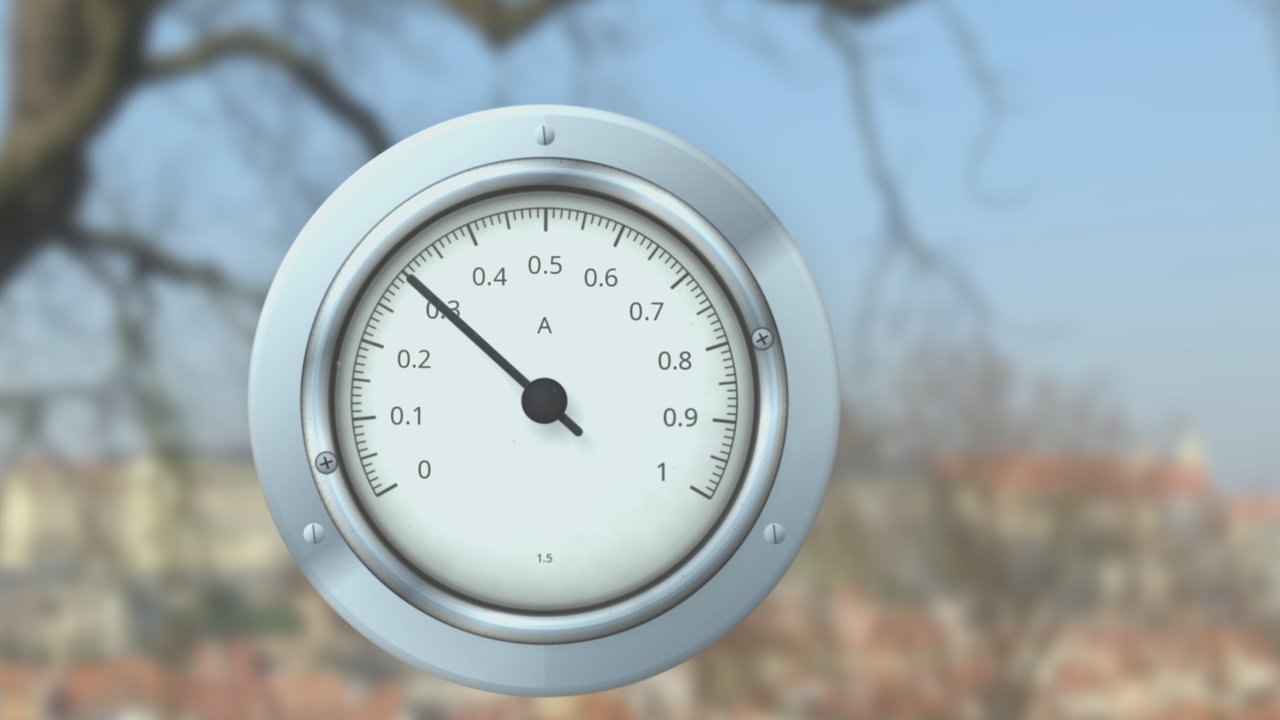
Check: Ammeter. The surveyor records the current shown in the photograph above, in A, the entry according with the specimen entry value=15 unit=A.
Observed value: value=0.3 unit=A
